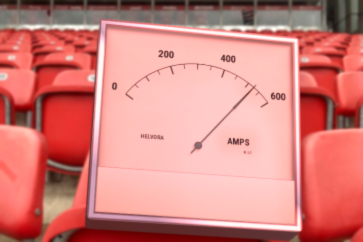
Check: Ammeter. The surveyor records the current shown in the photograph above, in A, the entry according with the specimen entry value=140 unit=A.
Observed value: value=525 unit=A
